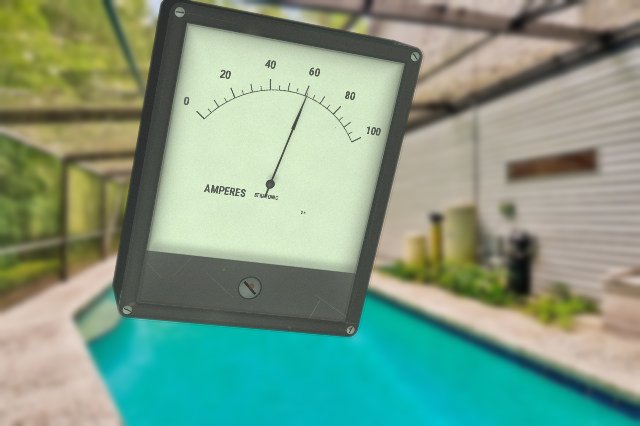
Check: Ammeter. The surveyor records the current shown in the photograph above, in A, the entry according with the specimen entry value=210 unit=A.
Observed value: value=60 unit=A
